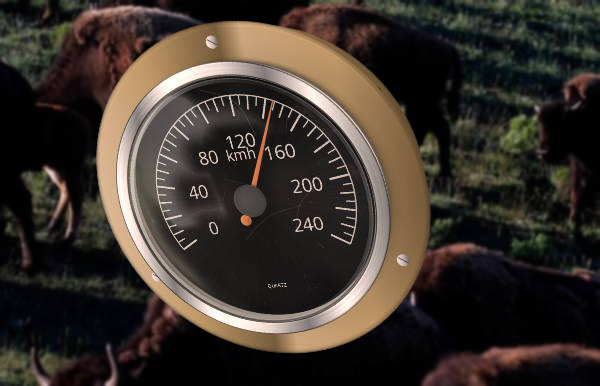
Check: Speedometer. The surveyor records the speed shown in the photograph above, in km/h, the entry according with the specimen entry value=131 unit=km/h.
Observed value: value=145 unit=km/h
